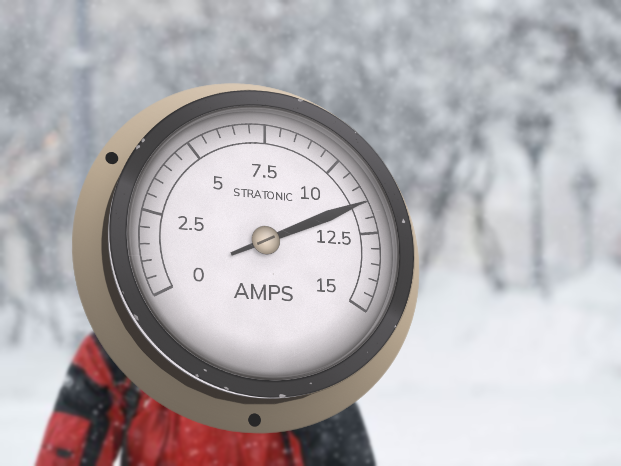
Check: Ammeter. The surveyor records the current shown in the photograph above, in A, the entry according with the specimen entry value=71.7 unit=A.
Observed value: value=11.5 unit=A
